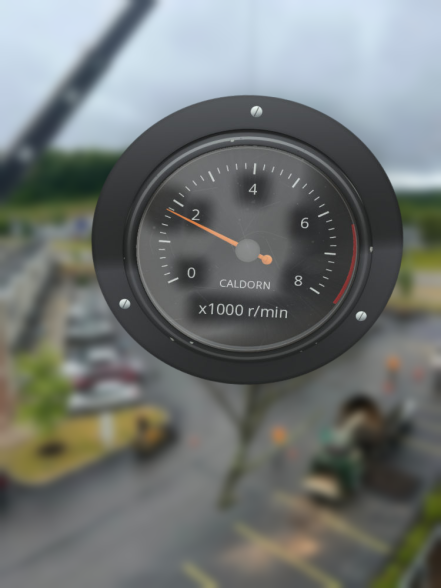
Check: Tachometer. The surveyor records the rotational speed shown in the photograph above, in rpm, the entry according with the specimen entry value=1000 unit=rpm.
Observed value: value=1800 unit=rpm
